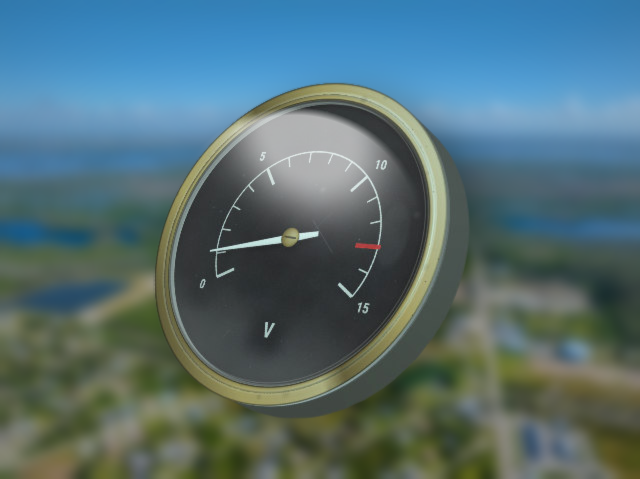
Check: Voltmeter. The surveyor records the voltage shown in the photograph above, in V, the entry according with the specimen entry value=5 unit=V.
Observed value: value=1 unit=V
